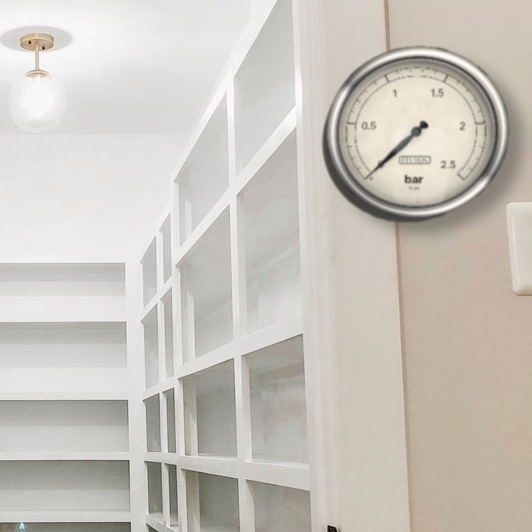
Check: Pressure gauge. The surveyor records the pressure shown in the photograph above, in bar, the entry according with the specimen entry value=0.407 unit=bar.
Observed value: value=0 unit=bar
